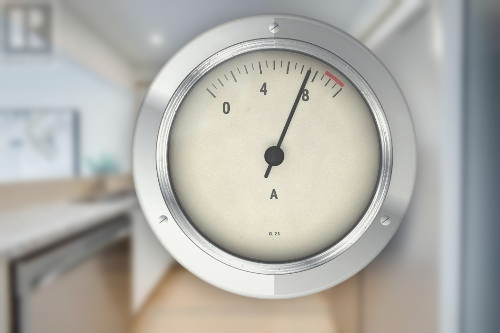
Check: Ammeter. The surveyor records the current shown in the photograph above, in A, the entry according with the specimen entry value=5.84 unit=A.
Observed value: value=7.5 unit=A
